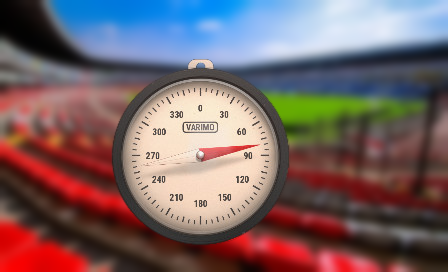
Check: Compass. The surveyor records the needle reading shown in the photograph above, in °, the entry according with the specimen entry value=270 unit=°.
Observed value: value=80 unit=°
